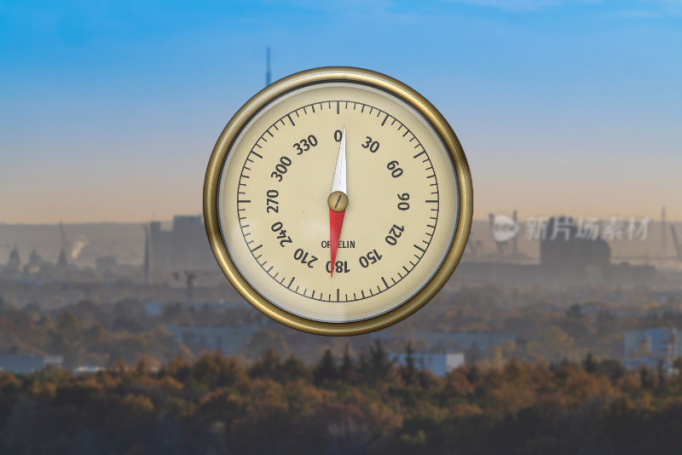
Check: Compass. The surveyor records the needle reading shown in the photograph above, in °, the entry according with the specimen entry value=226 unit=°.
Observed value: value=185 unit=°
